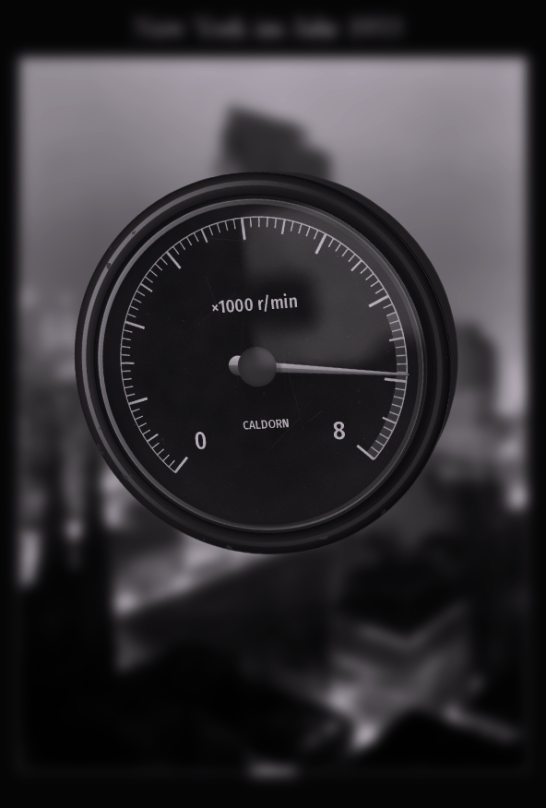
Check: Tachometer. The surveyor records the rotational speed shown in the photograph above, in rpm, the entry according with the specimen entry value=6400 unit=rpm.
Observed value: value=6900 unit=rpm
